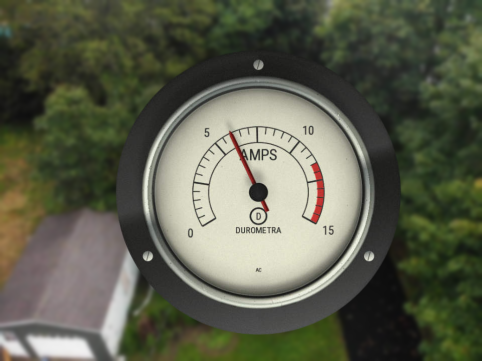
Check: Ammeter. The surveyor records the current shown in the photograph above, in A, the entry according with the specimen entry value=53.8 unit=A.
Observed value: value=6 unit=A
